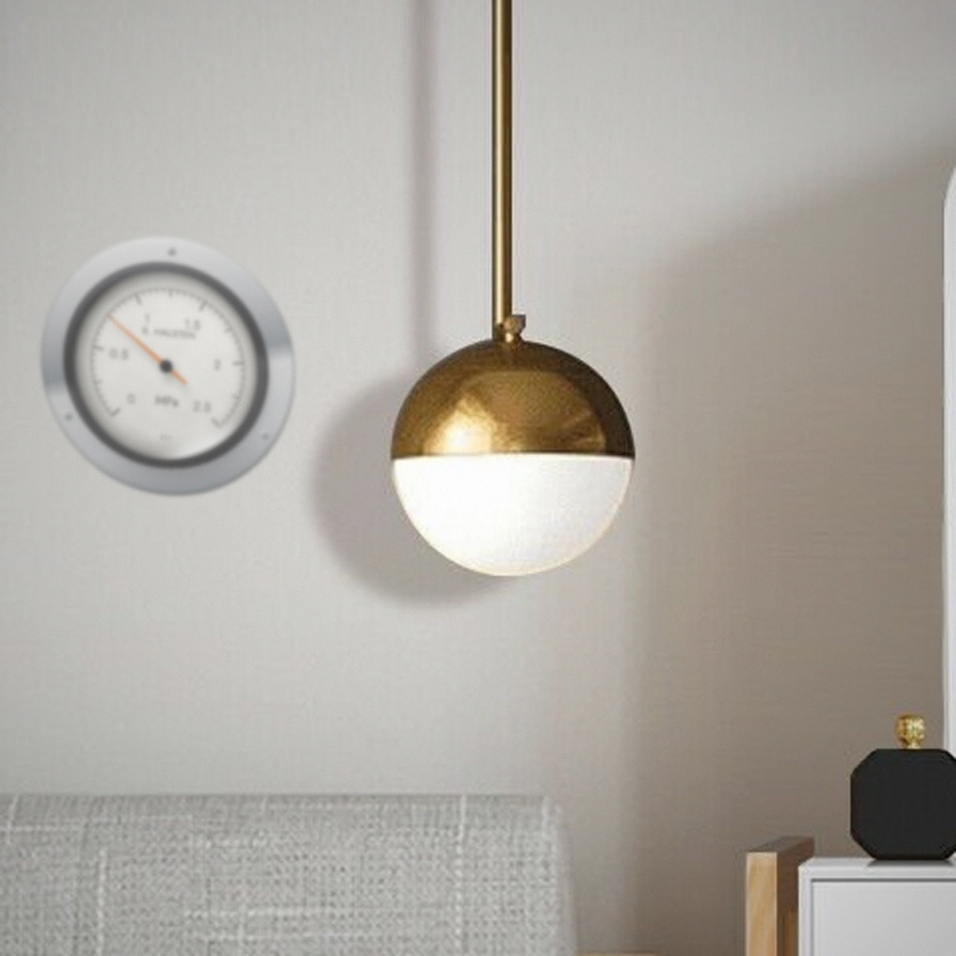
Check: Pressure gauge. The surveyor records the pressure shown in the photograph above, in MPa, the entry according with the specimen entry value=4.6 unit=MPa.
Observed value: value=0.75 unit=MPa
